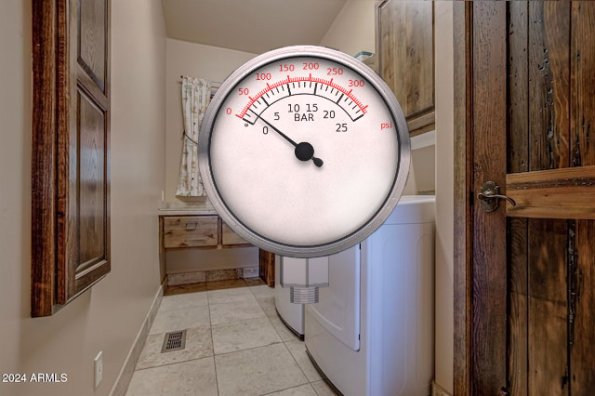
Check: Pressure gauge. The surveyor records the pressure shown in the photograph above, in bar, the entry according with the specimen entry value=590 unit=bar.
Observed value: value=2 unit=bar
